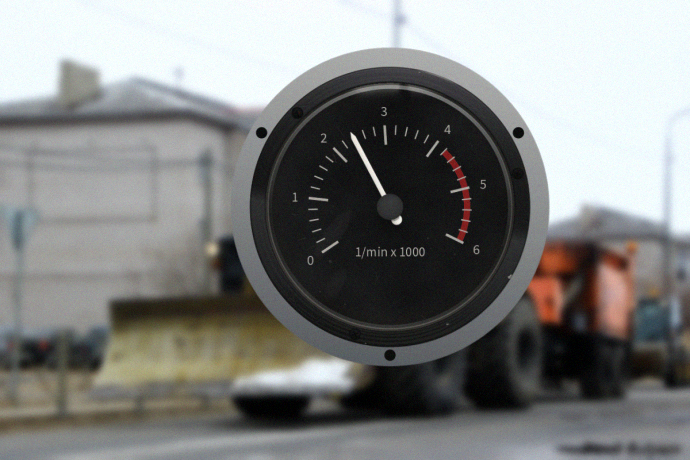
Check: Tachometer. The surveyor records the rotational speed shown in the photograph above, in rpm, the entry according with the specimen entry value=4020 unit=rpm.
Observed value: value=2400 unit=rpm
